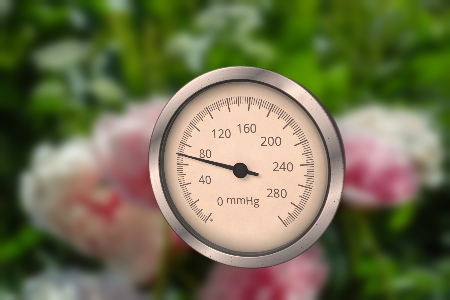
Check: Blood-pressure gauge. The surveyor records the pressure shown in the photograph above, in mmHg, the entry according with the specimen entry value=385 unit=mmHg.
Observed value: value=70 unit=mmHg
